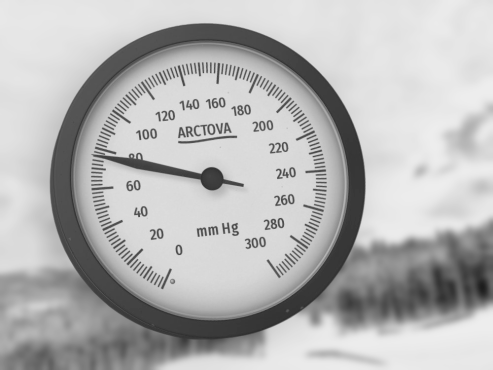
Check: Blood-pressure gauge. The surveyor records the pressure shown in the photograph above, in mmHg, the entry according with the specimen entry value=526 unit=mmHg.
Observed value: value=76 unit=mmHg
